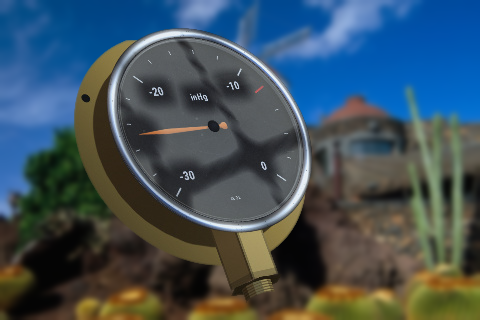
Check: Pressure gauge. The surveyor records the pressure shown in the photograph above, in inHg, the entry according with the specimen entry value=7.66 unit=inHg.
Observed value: value=-25 unit=inHg
